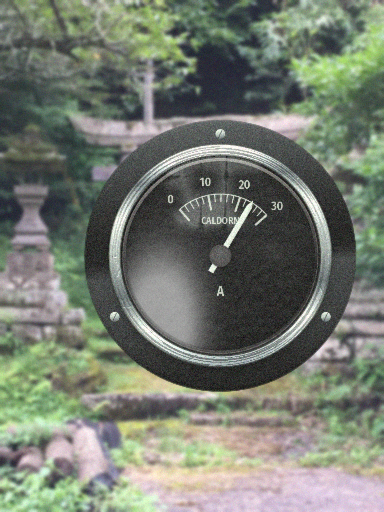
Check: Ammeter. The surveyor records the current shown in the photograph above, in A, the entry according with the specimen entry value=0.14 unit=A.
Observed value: value=24 unit=A
